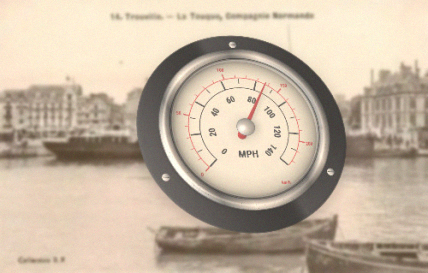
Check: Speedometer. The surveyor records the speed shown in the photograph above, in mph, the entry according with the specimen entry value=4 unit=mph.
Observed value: value=85 unit=mph
